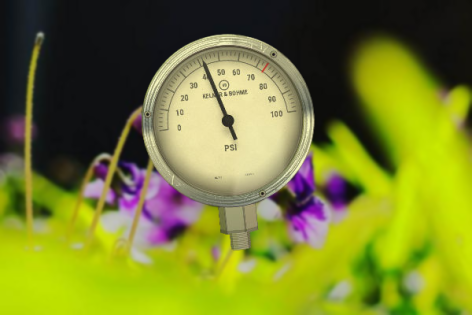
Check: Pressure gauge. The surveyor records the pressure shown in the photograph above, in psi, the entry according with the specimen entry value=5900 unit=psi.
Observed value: value=42 unit=psi
